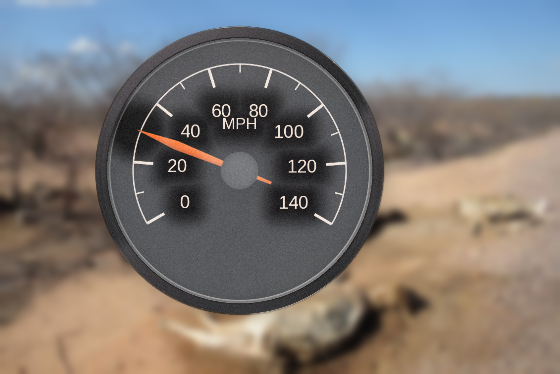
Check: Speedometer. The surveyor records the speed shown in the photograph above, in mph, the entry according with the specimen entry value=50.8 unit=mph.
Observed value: value=30 unit=mph
